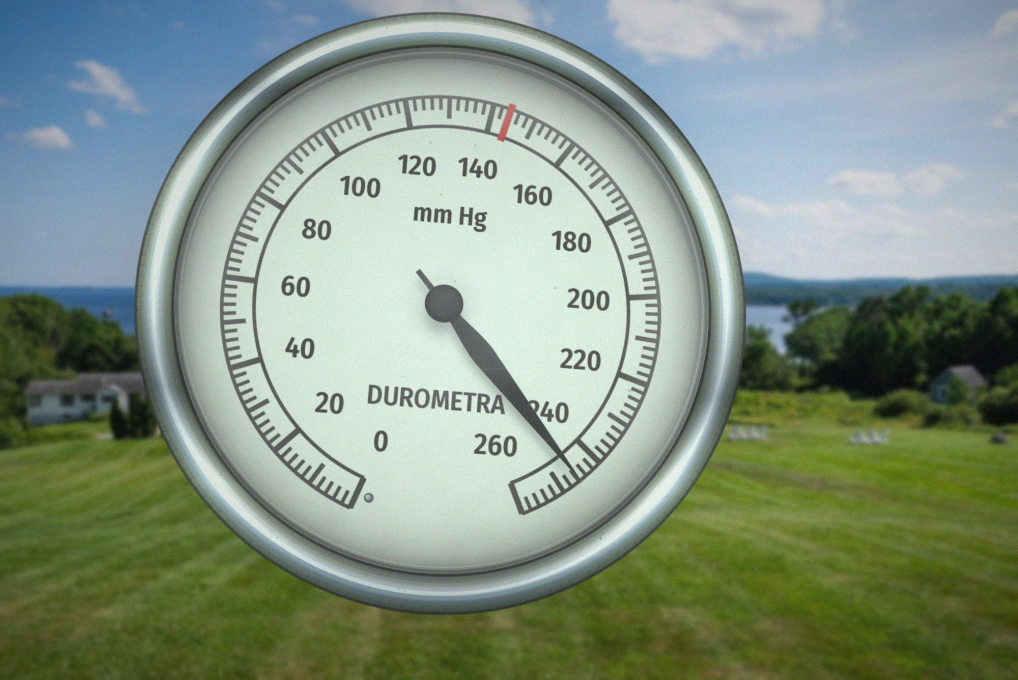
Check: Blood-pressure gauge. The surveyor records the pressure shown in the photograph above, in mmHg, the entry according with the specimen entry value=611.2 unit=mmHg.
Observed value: value=246 unit=mmHg
